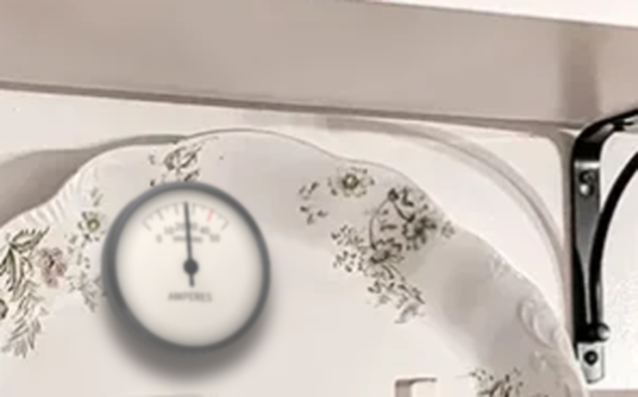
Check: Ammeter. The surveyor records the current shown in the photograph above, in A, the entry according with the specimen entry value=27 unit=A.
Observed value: value=25 unit=A
